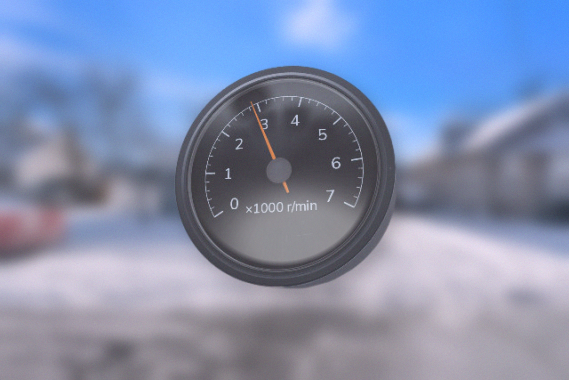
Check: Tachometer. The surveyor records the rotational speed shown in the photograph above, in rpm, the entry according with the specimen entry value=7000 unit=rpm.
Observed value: value=2900 unit=rpm
